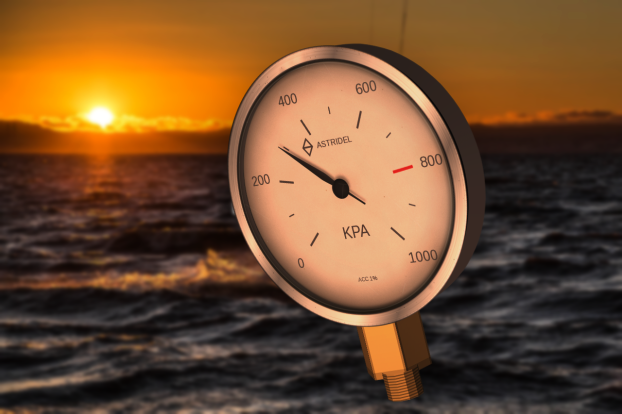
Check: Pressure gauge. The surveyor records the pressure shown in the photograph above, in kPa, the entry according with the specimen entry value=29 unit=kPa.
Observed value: value=300 unit=kPa
